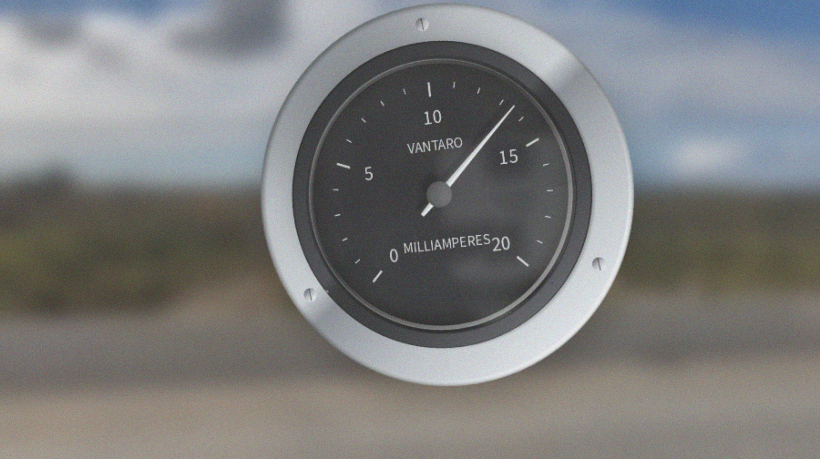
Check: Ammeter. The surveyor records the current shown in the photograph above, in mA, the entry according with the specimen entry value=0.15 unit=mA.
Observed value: value=13.5 unit=mA
